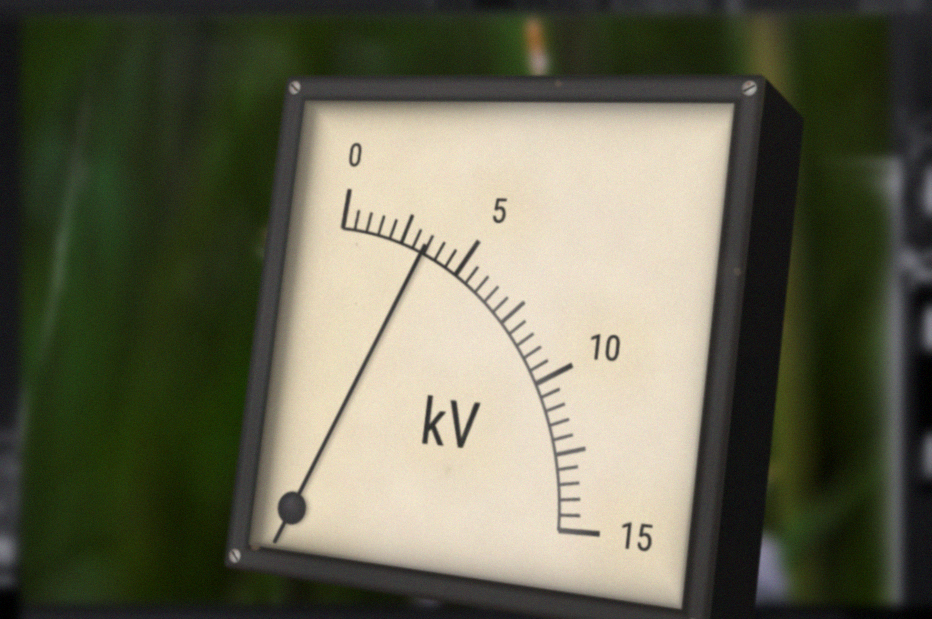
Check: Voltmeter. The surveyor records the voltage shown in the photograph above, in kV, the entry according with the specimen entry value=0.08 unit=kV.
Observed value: value=3.5 unit=kV
